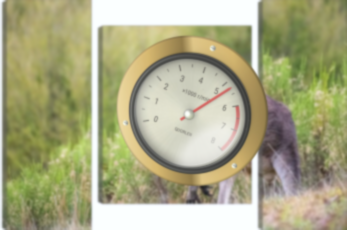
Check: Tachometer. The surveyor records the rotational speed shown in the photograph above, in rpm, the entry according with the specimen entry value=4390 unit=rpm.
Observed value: value=5250 unit=rpm
